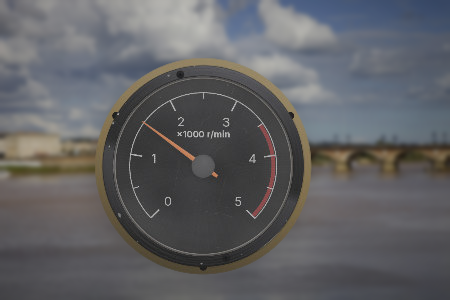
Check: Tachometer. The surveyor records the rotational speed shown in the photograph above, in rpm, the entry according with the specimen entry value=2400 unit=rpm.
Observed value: value=1500 unit=rpm
